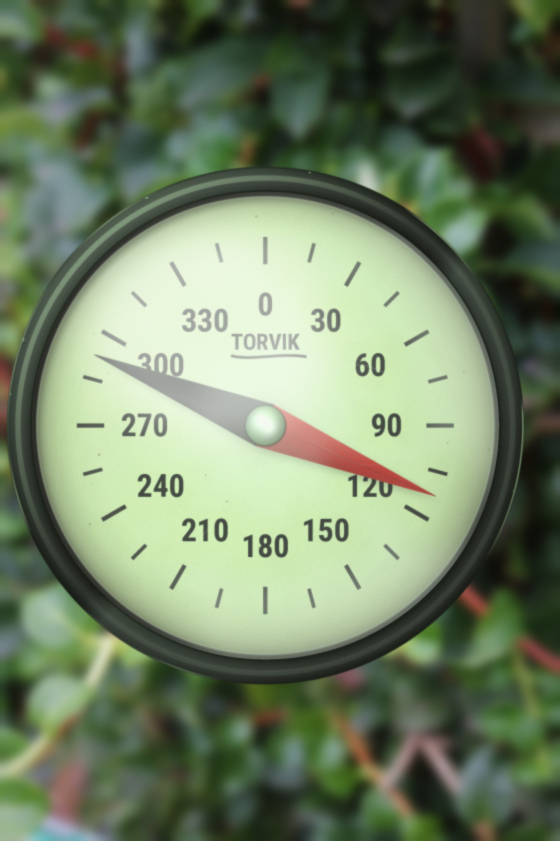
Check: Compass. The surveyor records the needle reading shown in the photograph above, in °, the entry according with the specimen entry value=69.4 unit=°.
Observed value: value=112.5 unit=°
